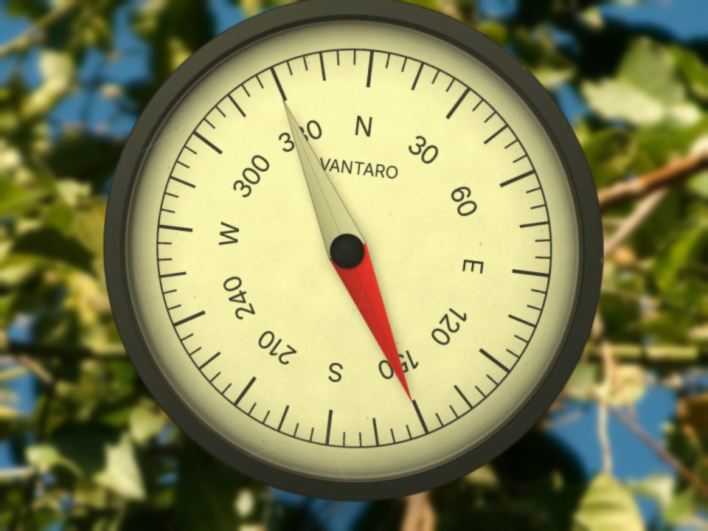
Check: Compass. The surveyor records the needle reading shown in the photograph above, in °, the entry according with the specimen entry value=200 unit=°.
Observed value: value=150 unit=°
